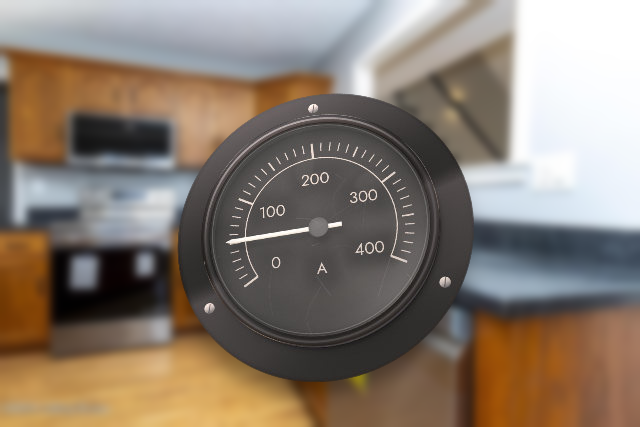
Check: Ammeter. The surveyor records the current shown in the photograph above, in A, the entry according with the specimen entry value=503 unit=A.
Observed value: value=50 unit=A
